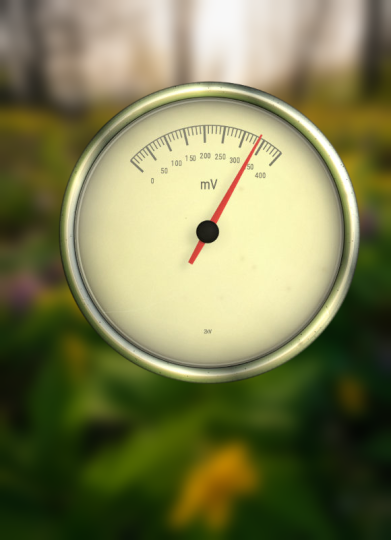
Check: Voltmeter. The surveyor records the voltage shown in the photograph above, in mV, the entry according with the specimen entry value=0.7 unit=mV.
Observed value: value=340 unit=mV
